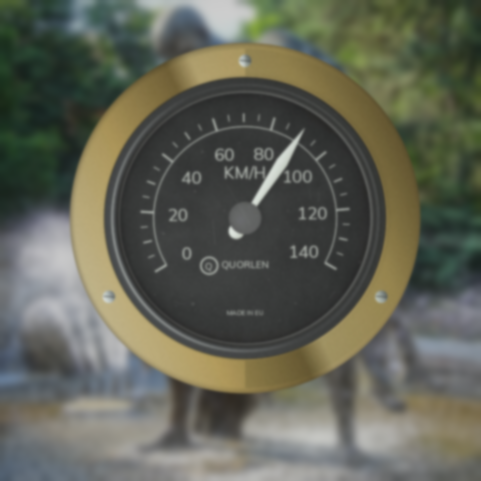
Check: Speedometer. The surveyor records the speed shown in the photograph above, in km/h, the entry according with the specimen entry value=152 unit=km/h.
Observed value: value=90 unit=km/h
